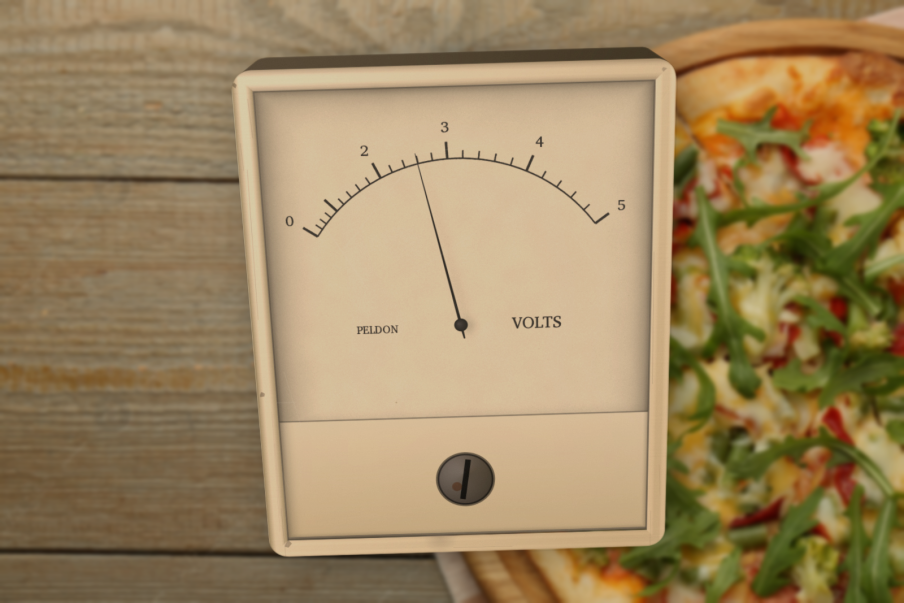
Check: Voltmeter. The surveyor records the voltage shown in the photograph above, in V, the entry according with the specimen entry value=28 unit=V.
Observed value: value=2.6 unit=V
